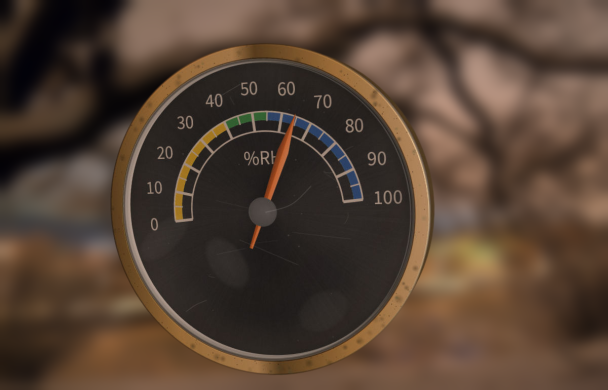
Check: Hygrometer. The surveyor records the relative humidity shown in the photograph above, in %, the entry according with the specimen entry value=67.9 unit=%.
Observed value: value=65 unit=%
